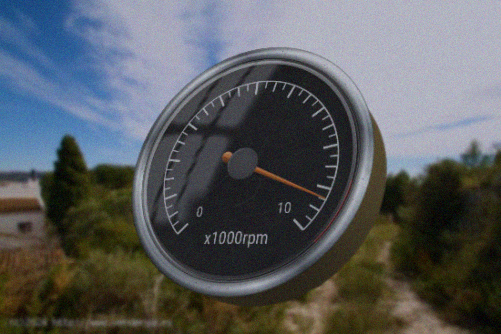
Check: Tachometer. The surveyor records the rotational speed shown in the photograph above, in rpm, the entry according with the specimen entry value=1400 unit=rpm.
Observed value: value=9250 unit=rpm
